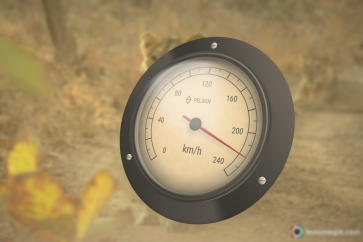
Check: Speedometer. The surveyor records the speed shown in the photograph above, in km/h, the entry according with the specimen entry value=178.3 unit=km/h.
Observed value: value=220 unit=km/h
